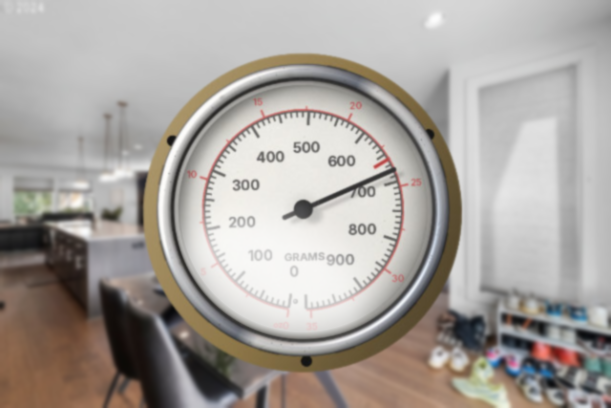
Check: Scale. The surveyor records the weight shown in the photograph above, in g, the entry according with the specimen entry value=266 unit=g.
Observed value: value=680 unit=g
